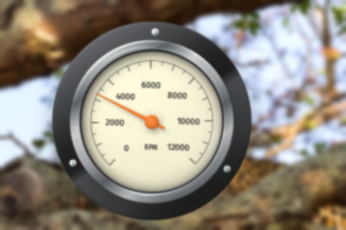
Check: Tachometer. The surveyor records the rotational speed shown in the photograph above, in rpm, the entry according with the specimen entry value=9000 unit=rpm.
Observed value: value=3250 unit=rpm
